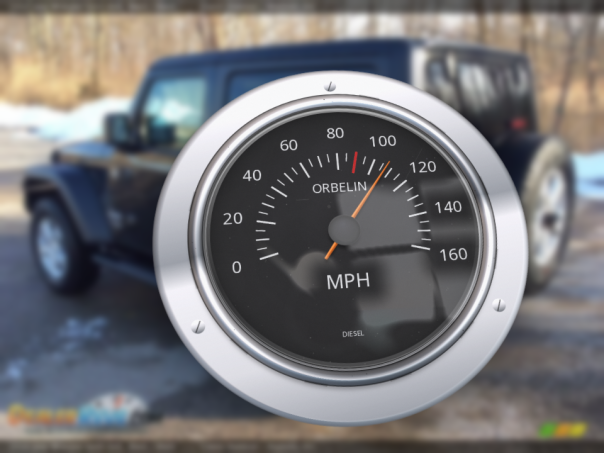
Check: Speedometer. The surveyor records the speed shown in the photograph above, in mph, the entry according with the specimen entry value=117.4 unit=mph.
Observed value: value=107.5 unit=mph
